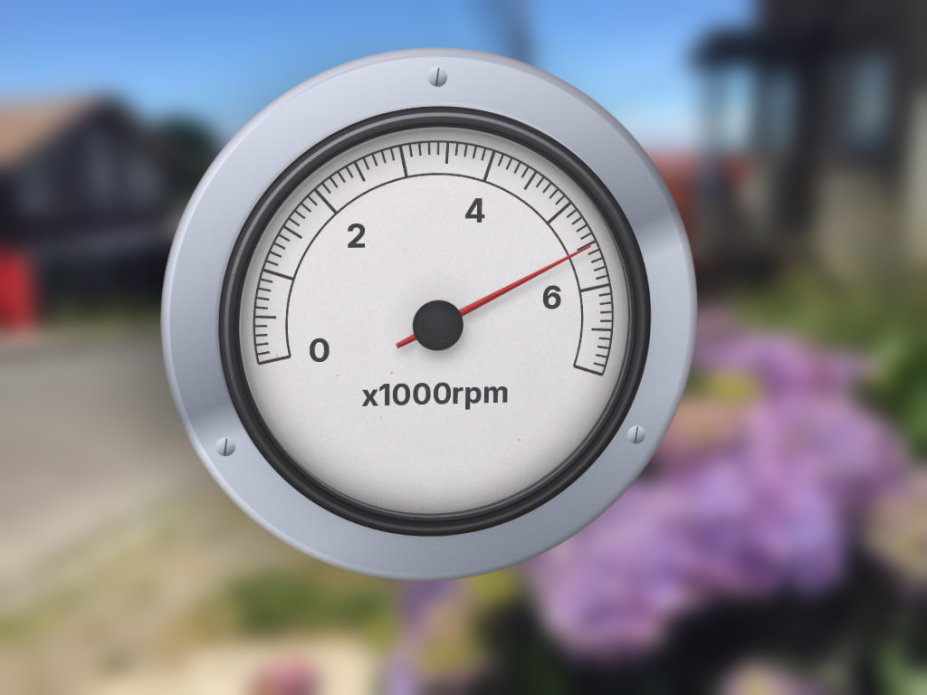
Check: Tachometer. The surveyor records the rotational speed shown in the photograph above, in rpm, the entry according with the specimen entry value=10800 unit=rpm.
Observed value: value=5500 unit=rpm
